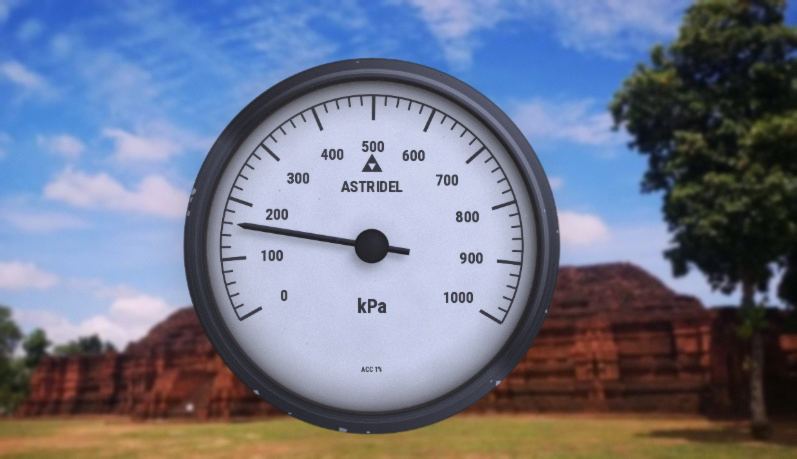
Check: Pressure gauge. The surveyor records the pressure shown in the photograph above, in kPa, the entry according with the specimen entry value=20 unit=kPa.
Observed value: value=160 unit=kPa
